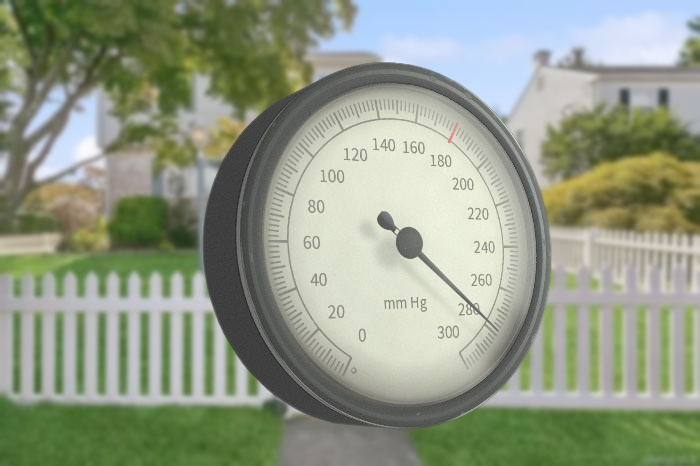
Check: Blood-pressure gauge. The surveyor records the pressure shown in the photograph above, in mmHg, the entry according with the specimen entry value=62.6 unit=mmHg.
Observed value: value=280 unit=mmHg
